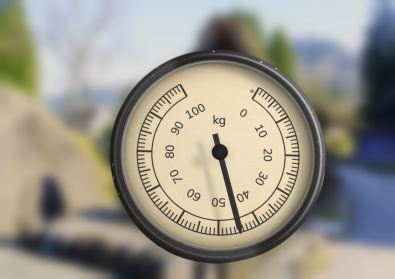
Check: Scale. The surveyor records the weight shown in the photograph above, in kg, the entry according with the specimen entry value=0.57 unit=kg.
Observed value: value=45 unit=kg
